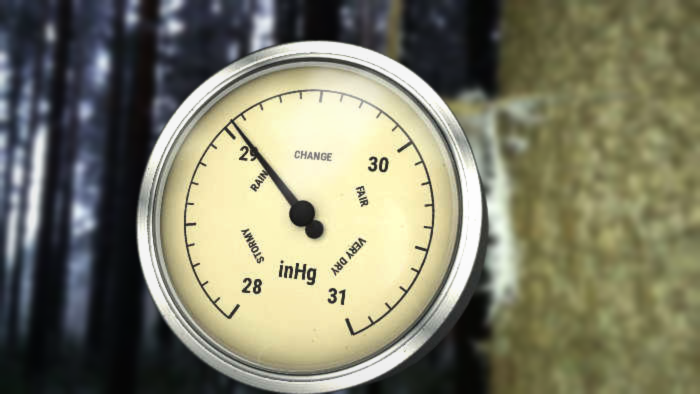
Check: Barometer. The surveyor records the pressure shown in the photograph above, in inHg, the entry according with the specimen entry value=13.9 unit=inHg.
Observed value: value=29.05 unit=inHg
